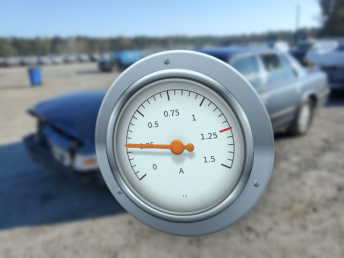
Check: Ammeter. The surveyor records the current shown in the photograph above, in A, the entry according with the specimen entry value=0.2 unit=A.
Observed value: value=0.25 unit=A
